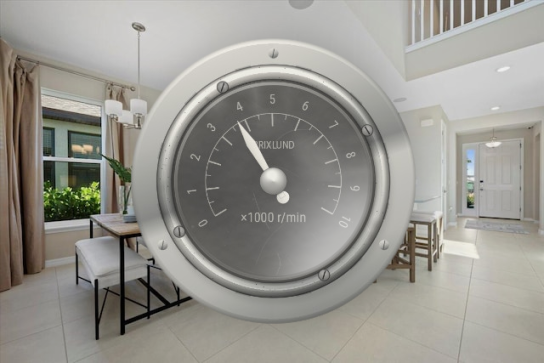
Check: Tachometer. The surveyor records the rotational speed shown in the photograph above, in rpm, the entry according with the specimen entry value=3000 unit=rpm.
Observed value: value=3750 unit=rpm
